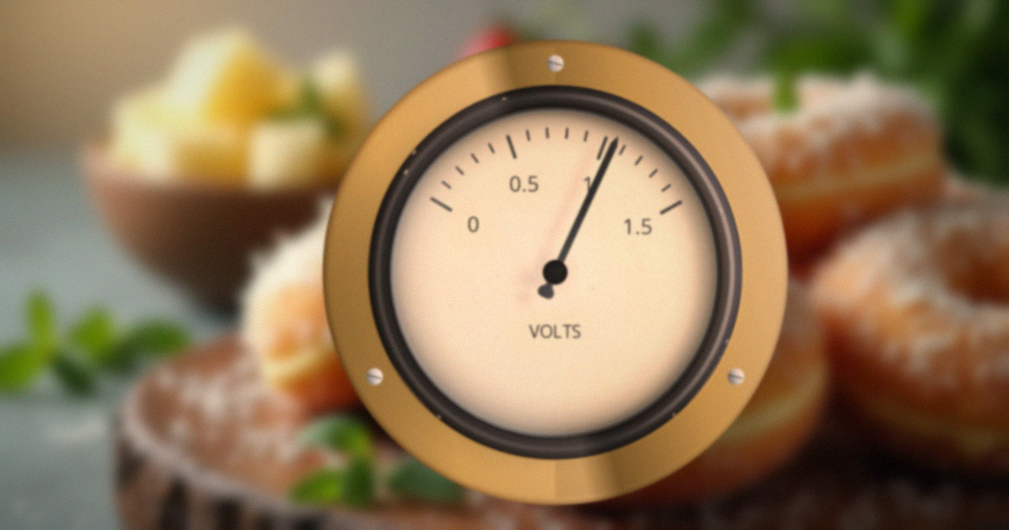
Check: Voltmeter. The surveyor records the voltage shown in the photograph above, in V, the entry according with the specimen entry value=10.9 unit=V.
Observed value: value=1.05 unit=V
